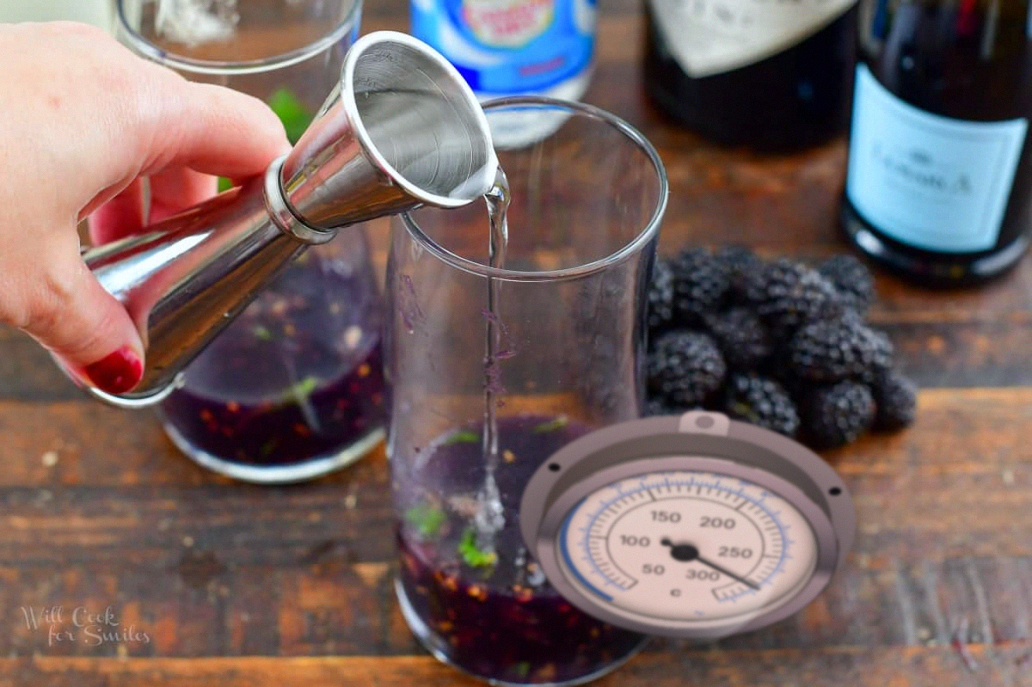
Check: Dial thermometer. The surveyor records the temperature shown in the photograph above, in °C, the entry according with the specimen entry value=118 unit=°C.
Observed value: value=275 unit=°C
